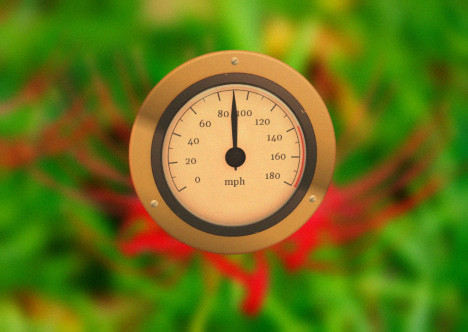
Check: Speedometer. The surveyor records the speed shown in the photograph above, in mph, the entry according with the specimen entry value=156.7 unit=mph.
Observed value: value=90 unit=mph
